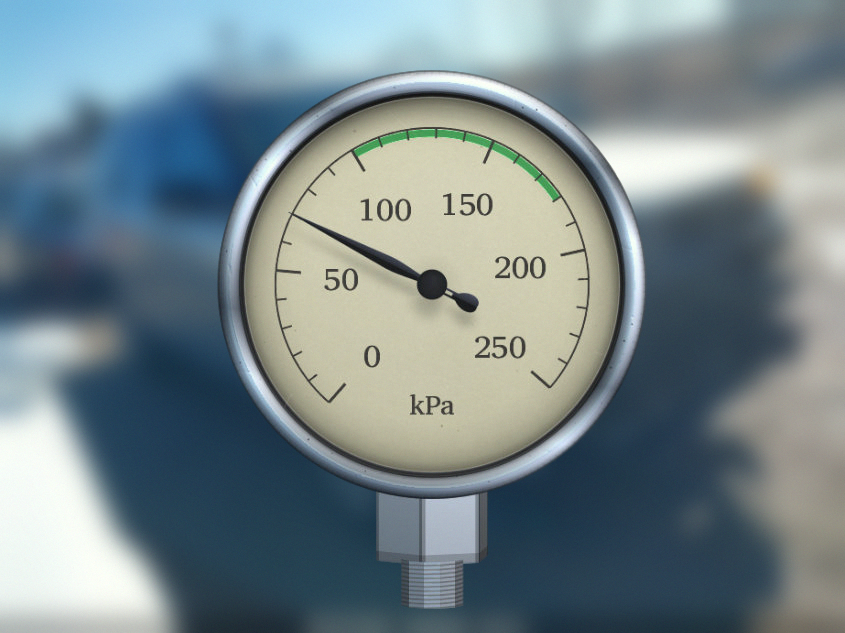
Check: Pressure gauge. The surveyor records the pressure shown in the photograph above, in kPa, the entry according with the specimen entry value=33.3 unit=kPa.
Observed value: value=70 unit=kPa
